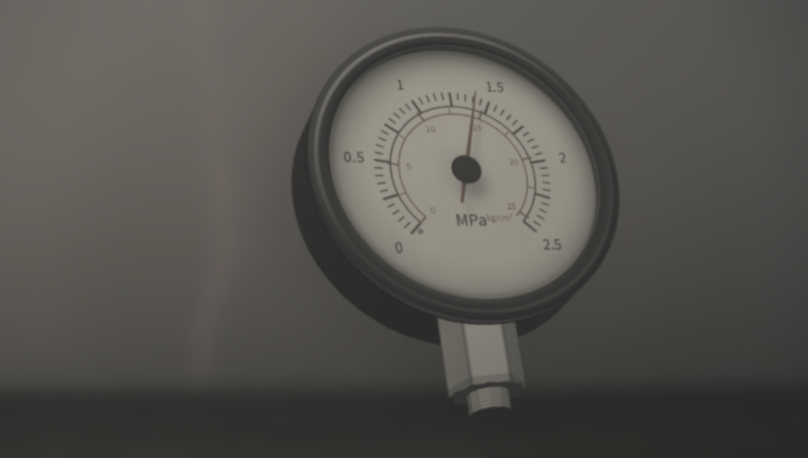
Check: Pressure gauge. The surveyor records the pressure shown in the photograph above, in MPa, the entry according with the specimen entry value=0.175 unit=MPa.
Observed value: value=1.4 unit=MPa
